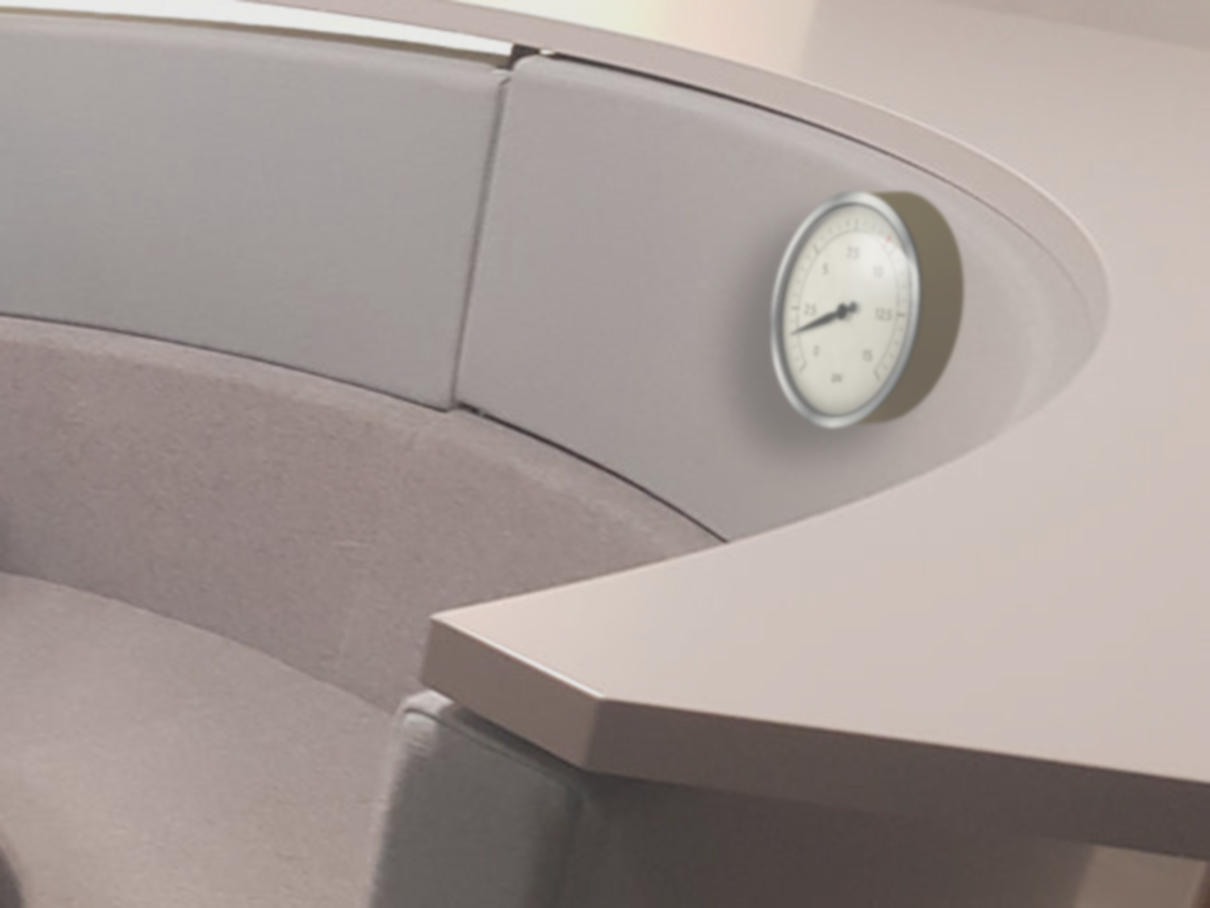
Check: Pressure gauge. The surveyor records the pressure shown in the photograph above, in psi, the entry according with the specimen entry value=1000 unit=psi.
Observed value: value=1.5 unit=psi
